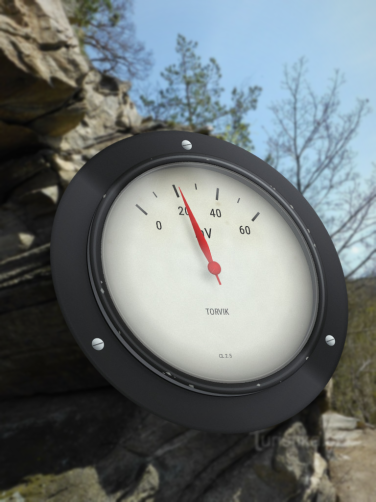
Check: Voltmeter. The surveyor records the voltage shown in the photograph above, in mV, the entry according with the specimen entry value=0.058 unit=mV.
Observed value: value=20 unit=mV
